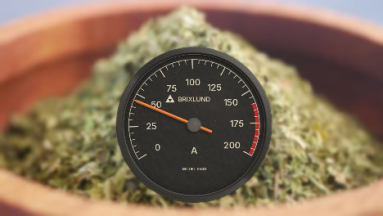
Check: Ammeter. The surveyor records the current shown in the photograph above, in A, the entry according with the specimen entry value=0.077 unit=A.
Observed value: value=45 unit=A
